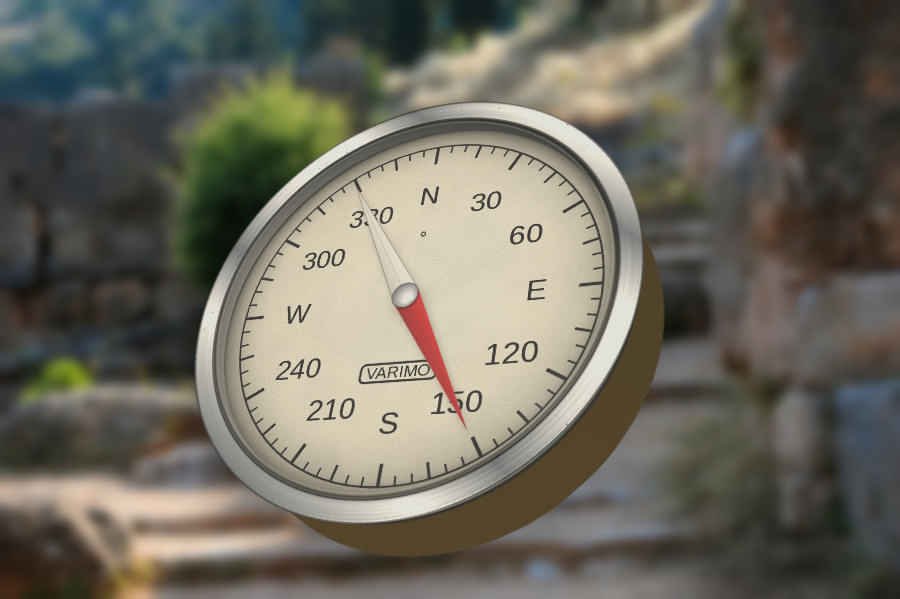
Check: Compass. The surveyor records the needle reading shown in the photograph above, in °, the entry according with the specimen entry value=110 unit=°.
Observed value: value=150 unit=°
